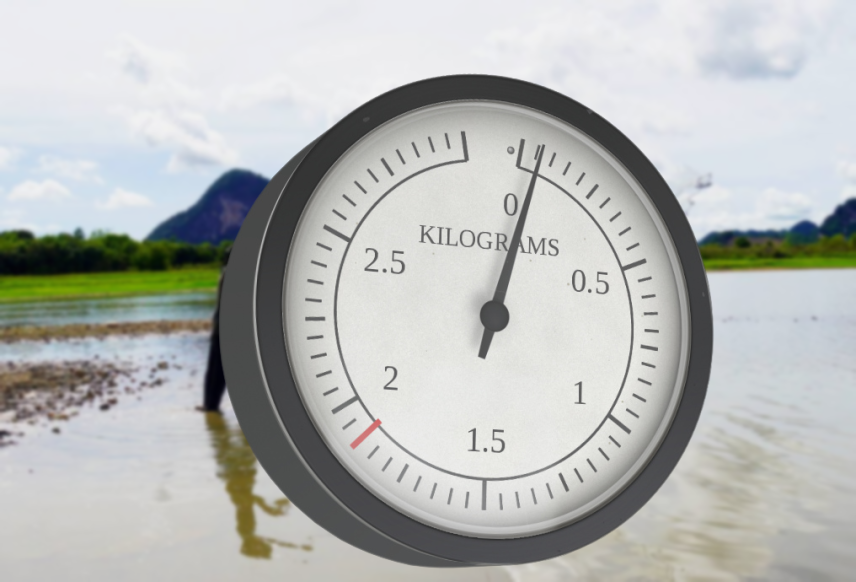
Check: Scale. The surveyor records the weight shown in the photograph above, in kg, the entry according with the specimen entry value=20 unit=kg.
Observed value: value=0.05 unit=kg
